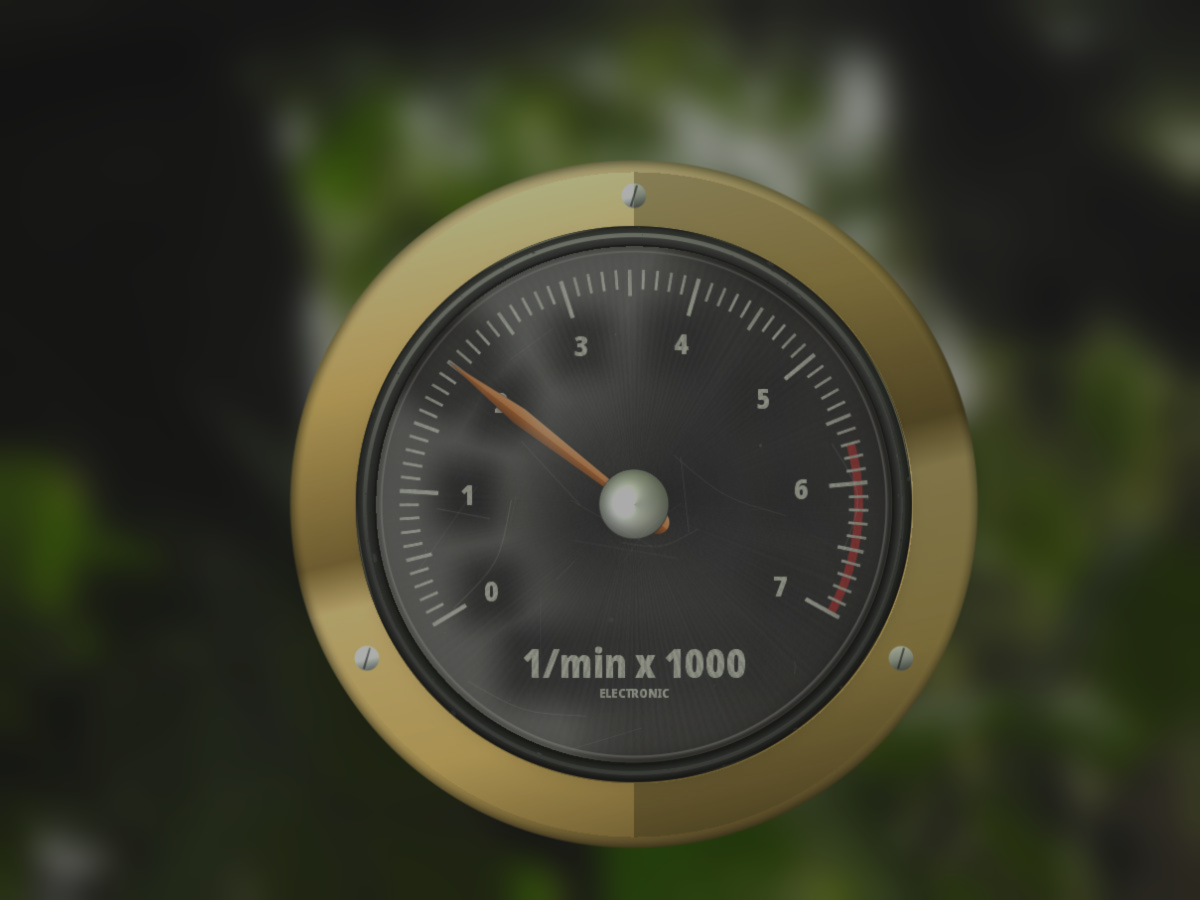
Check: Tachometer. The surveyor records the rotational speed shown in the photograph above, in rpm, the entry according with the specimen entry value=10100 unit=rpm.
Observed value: value=2000 unit=rpm
